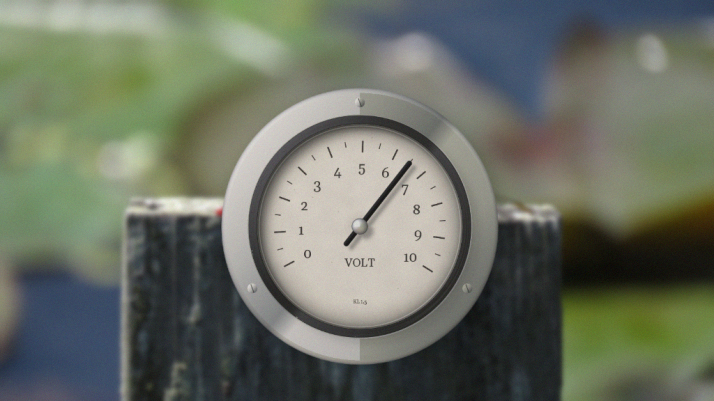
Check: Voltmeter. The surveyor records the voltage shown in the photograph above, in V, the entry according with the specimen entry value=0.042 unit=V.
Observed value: value=6.5 unit=V
